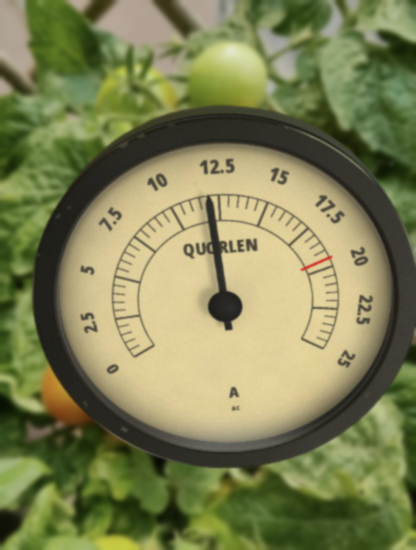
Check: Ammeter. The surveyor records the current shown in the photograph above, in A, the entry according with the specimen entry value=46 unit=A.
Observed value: value=12 unit=A
